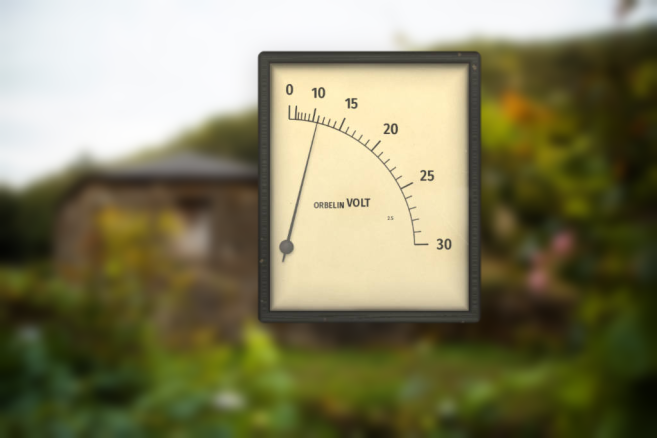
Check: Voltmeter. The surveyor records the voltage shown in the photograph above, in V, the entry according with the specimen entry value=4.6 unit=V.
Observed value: value=11 unit=V
